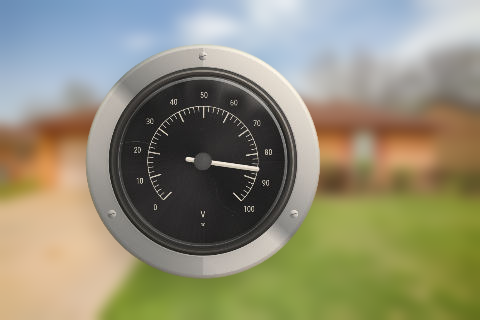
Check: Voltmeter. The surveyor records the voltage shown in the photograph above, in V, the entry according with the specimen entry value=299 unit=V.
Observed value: value=86 unit=V
